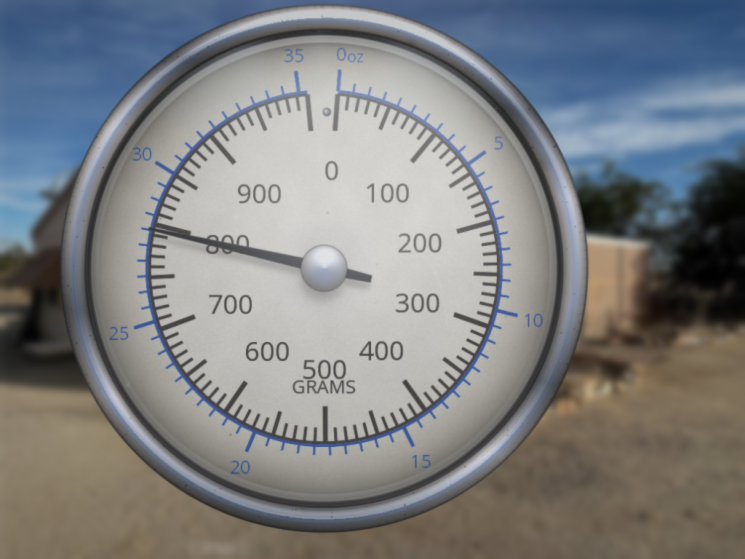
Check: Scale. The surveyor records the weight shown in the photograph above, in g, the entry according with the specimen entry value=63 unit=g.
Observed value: value=795 unit=g
